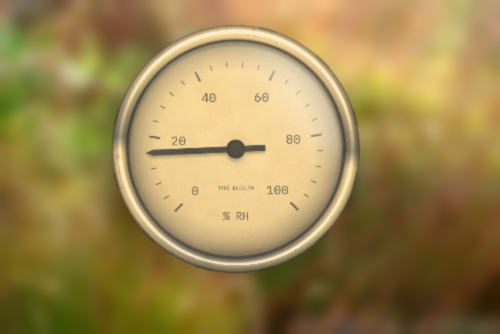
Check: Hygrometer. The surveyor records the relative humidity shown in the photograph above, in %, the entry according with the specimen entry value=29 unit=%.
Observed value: value=16 unit=%
